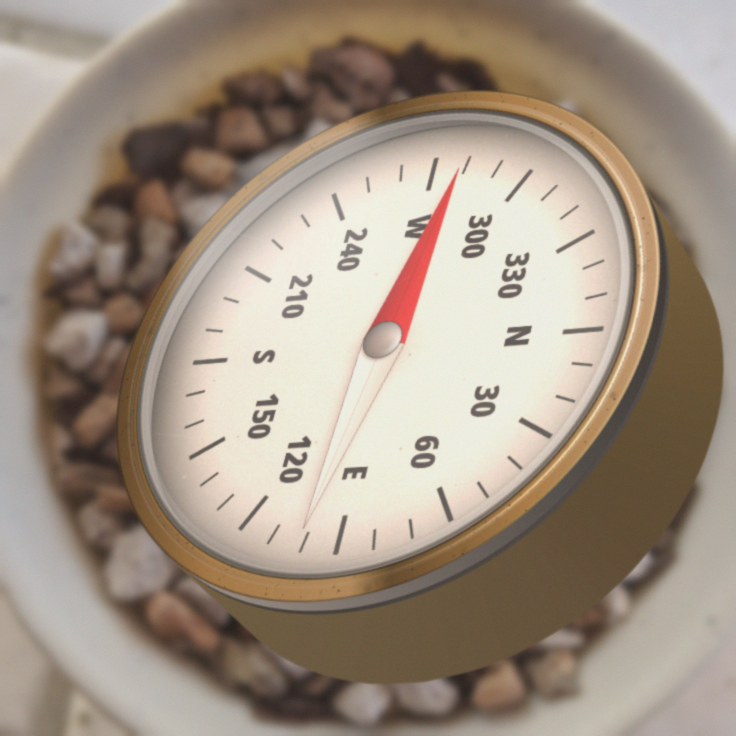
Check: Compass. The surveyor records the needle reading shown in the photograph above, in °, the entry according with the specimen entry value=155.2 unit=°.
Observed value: value=280 unit=°
